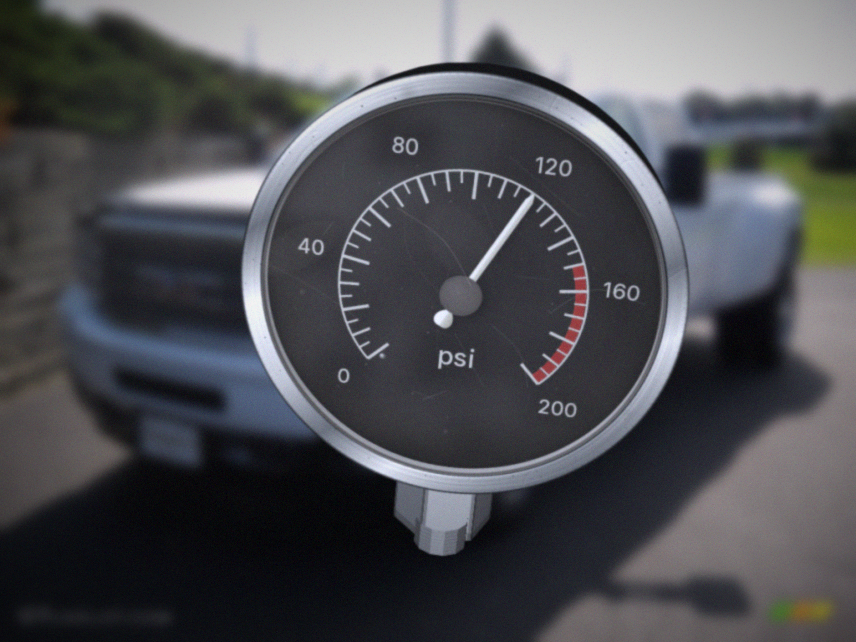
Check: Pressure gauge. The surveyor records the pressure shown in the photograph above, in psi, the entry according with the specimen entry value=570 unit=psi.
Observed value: value=120 unit=psi
